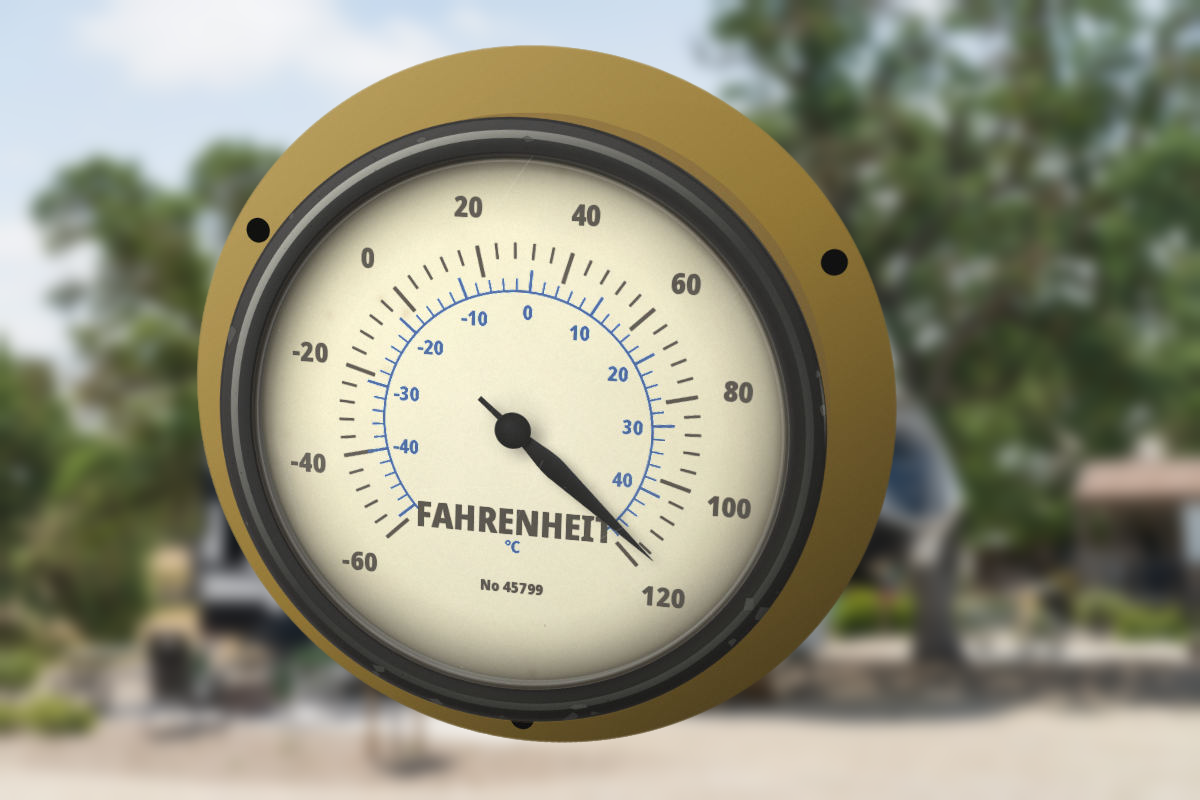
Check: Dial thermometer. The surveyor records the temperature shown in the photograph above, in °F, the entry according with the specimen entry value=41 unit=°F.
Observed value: value=116 unit=°F
